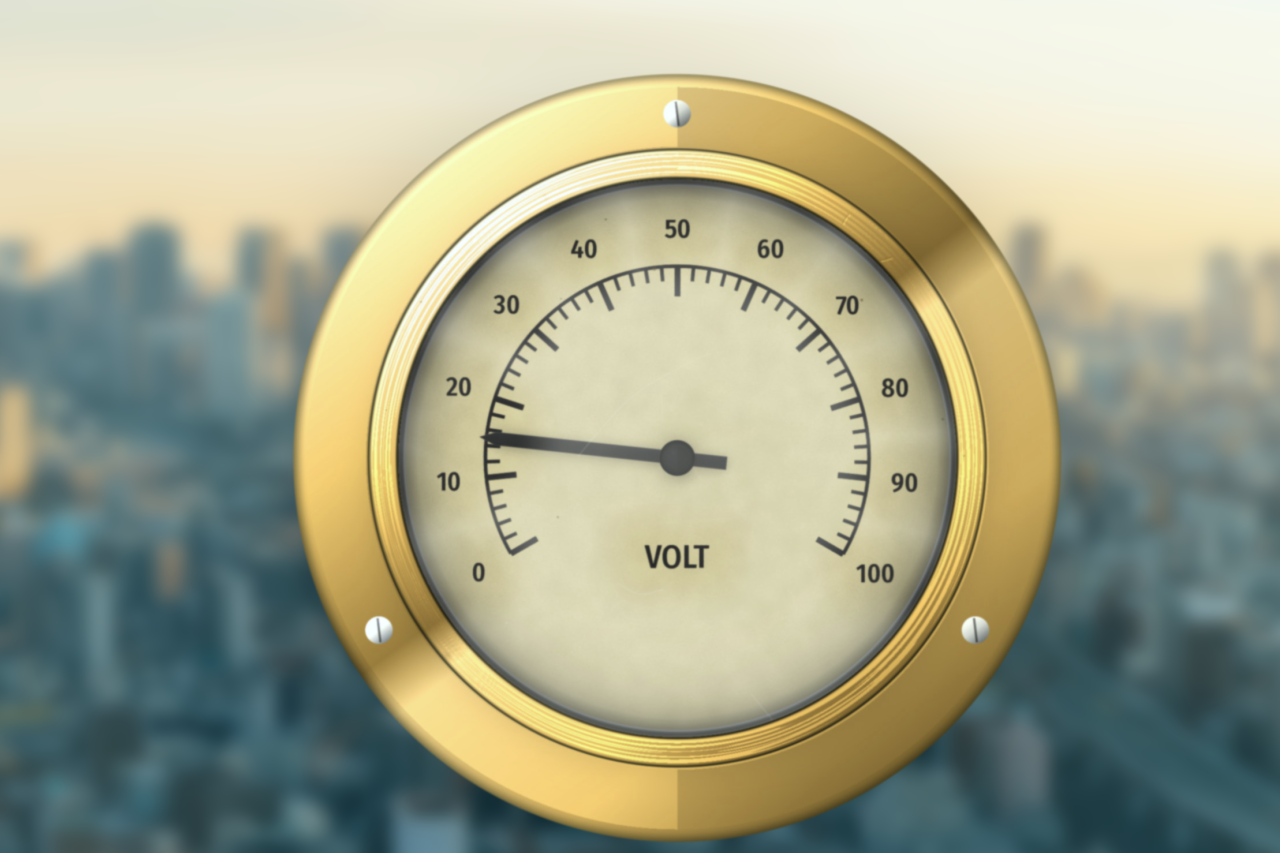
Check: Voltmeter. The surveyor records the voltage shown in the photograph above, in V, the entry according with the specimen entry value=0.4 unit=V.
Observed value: value=15 unit=V
